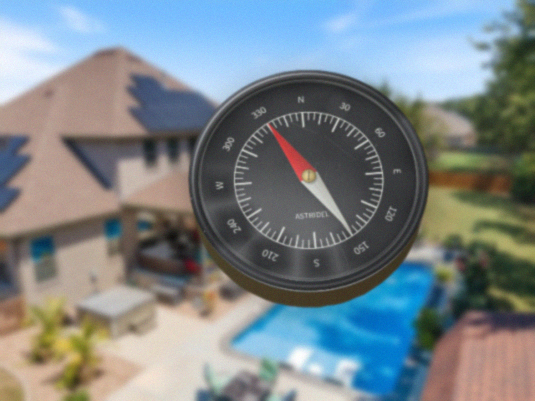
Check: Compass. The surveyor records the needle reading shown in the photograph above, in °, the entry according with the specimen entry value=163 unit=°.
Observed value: value=330 unit=°
